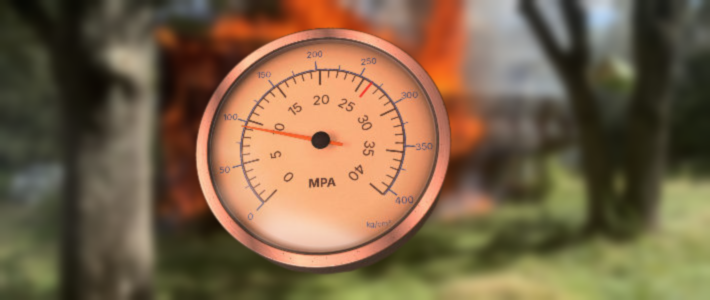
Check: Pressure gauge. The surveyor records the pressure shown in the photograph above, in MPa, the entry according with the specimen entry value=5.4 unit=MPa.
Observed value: value=9 unit=MPa
